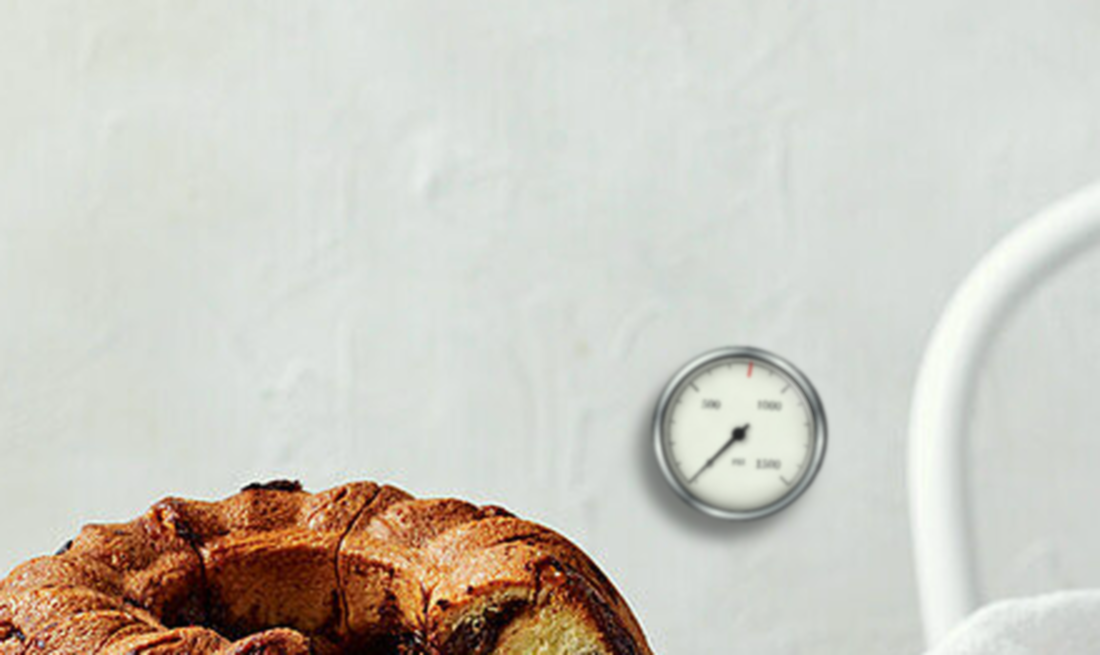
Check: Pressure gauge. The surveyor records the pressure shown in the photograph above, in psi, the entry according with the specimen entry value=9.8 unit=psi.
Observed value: value=0 unit=psi
